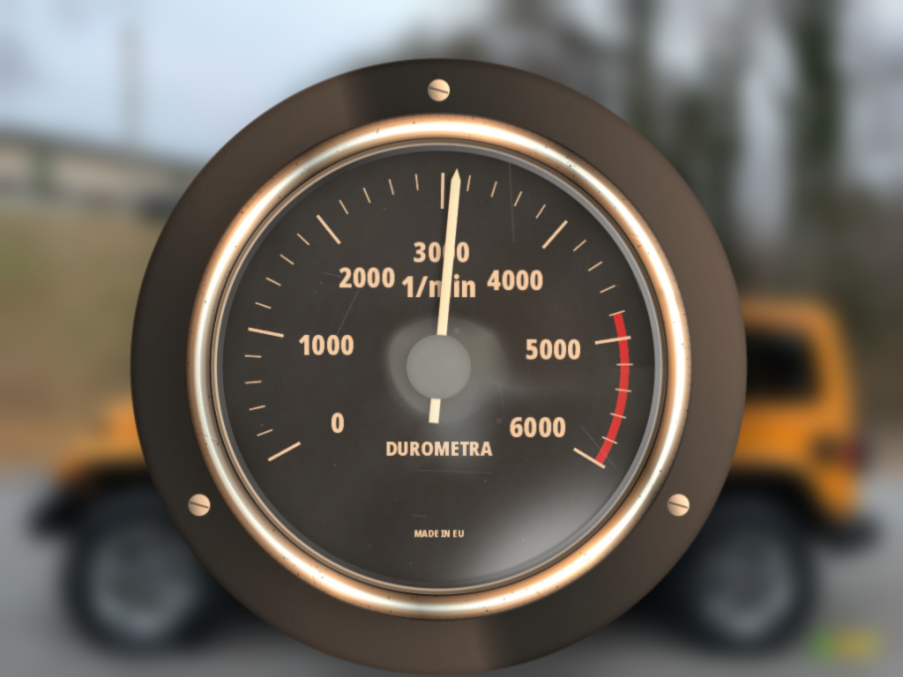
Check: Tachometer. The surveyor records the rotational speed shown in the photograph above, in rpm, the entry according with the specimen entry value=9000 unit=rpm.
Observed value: value=3100 unit=rpm
